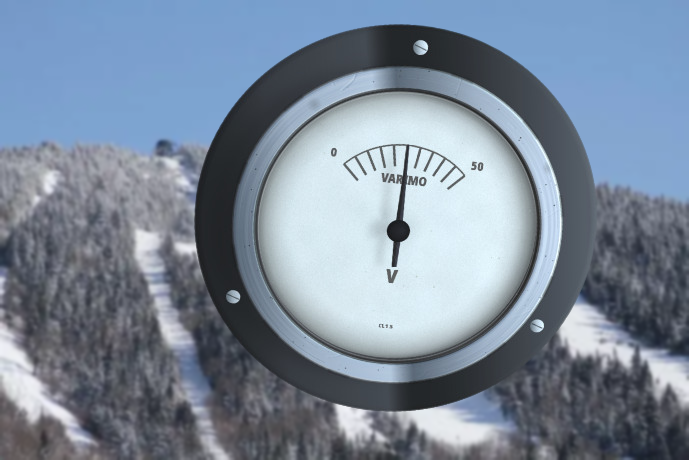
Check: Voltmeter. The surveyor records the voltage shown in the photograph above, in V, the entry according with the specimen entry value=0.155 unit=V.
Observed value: value=25 unit=V
